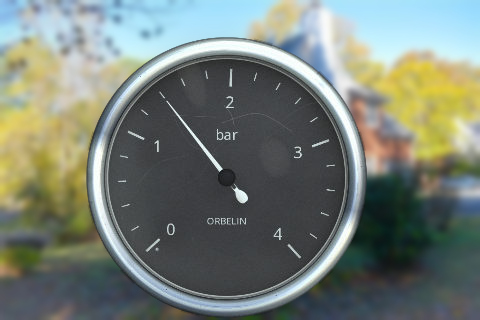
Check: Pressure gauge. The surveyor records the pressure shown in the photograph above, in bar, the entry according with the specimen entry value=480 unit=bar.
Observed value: value=1.4 unit=bar
